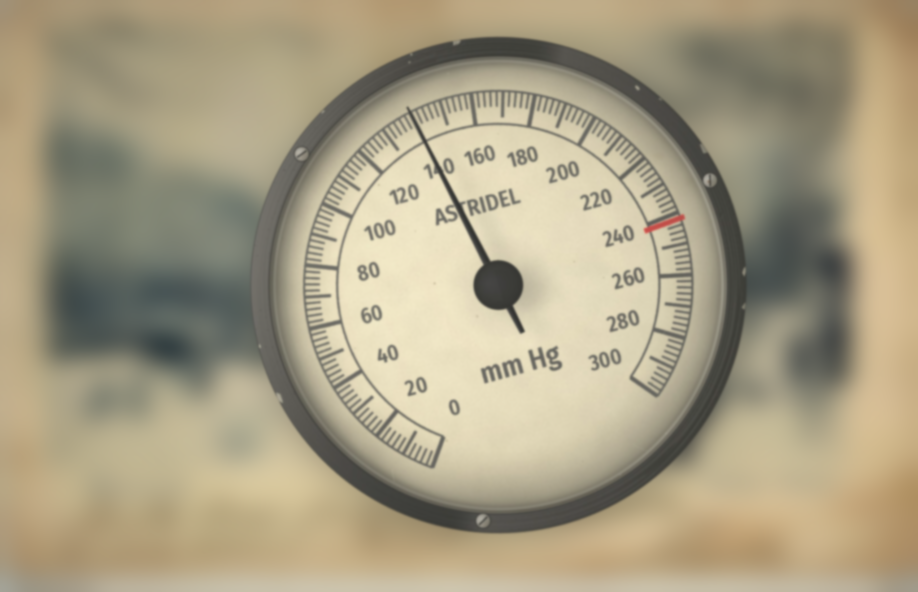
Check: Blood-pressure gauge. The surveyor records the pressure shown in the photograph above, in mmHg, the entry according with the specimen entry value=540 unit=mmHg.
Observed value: value=140 unit=mmHg
